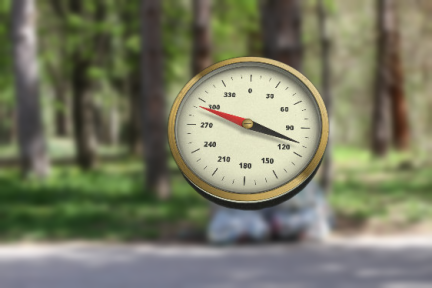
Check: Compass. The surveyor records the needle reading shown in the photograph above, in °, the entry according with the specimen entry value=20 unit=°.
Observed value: value=290 unit=°
